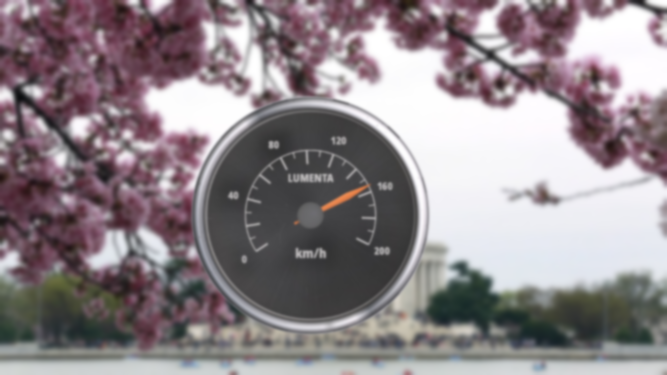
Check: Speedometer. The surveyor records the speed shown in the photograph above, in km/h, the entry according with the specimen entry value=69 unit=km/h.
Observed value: value=155 unit=km/h
